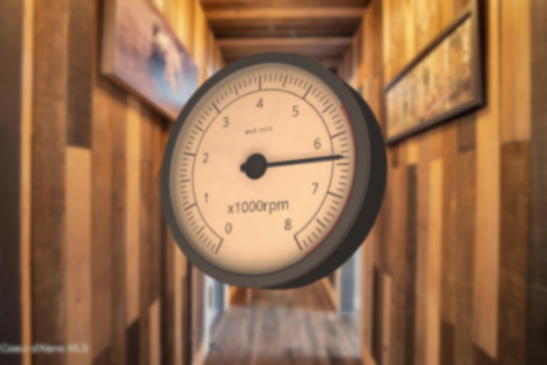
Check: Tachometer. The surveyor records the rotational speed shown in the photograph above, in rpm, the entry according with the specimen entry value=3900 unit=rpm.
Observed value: value=6400 unit=rpm
